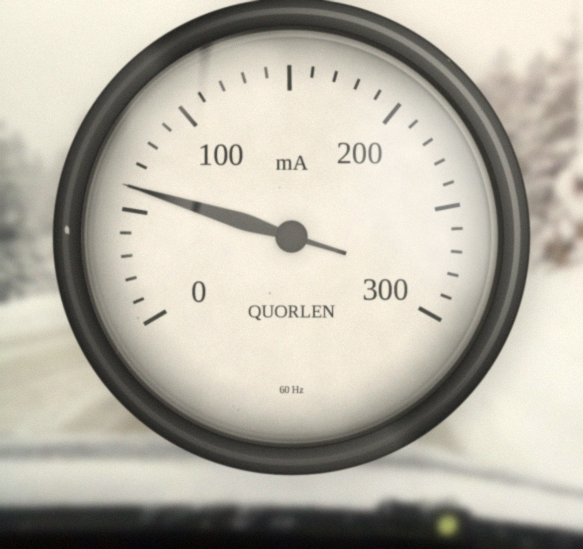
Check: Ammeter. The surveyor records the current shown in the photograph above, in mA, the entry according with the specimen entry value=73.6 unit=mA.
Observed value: value=60 unit=mA
